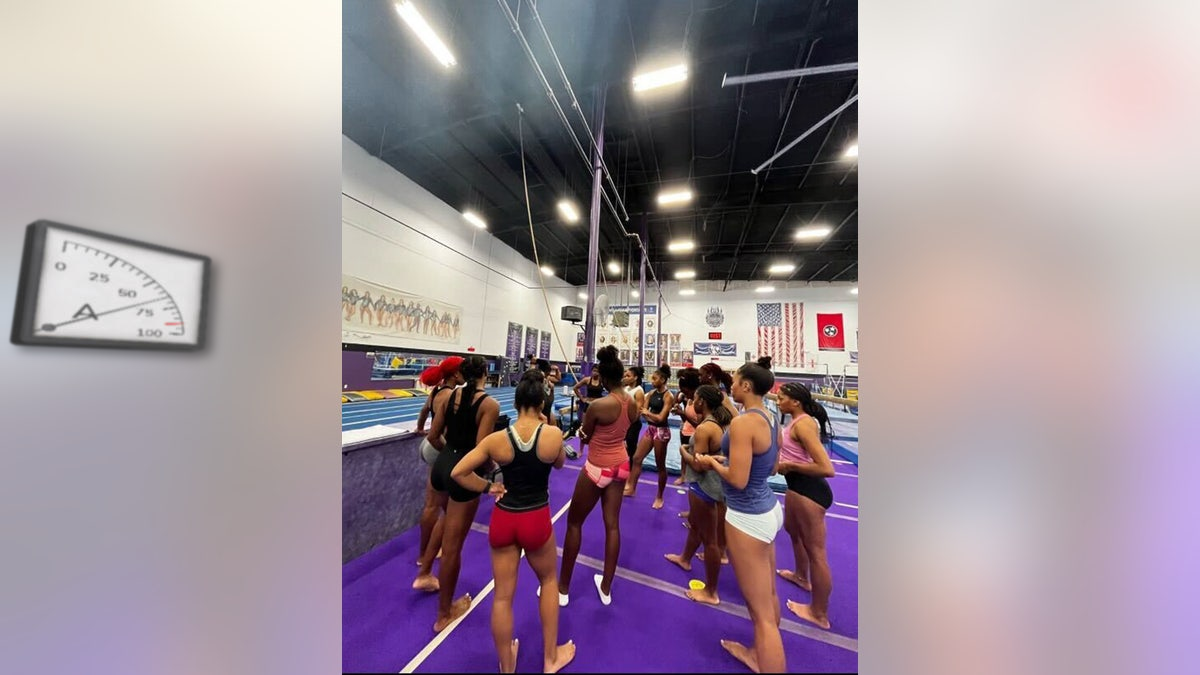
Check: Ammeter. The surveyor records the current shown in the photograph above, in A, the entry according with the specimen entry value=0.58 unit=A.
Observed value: value=65 unit=A
